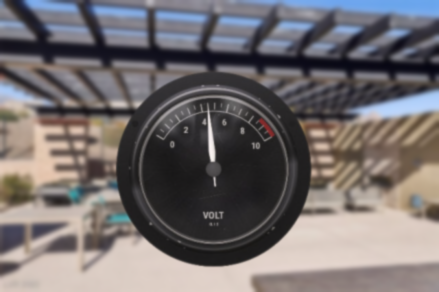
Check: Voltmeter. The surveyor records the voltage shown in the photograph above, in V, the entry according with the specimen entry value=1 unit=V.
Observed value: value=4.5 unit=V
